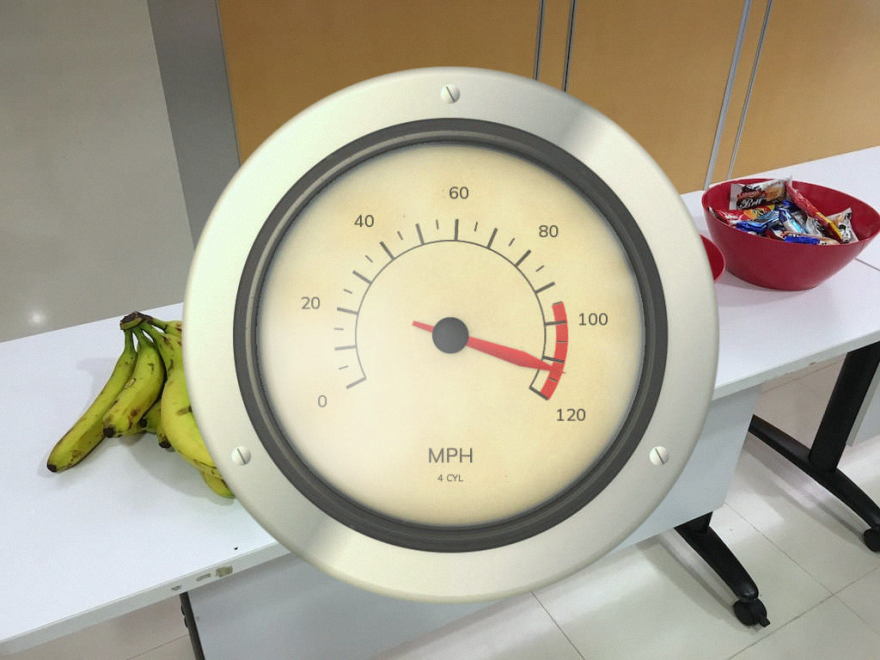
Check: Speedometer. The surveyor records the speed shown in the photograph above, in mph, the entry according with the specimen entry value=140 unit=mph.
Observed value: value=112.5 unit=mph
